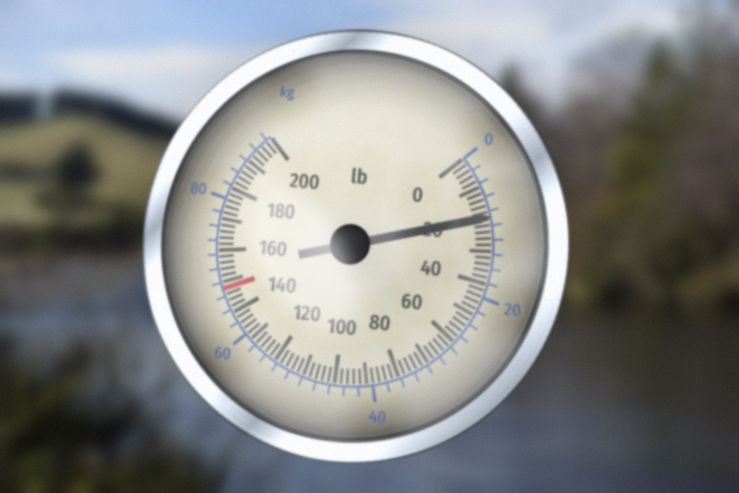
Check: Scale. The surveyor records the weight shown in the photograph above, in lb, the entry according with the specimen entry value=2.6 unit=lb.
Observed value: value=20 unit=lb
